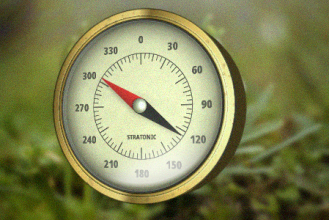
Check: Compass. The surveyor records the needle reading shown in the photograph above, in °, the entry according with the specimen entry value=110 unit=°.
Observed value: value=305 unit=°
